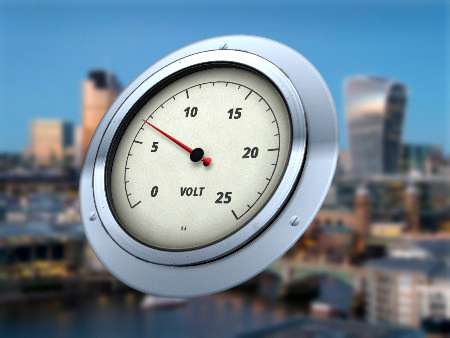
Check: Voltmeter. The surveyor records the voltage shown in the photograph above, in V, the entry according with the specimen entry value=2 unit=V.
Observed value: value=6.5 unit=V
